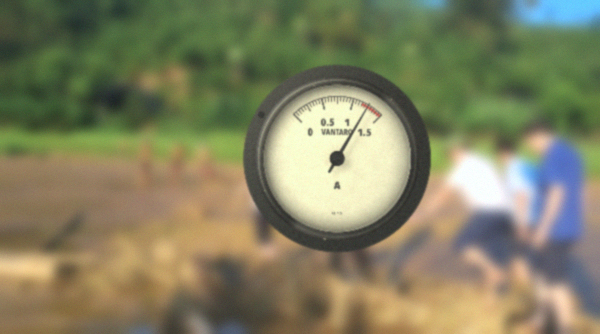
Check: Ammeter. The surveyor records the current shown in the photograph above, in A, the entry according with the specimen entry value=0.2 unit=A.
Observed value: value=1.25 unit=A
